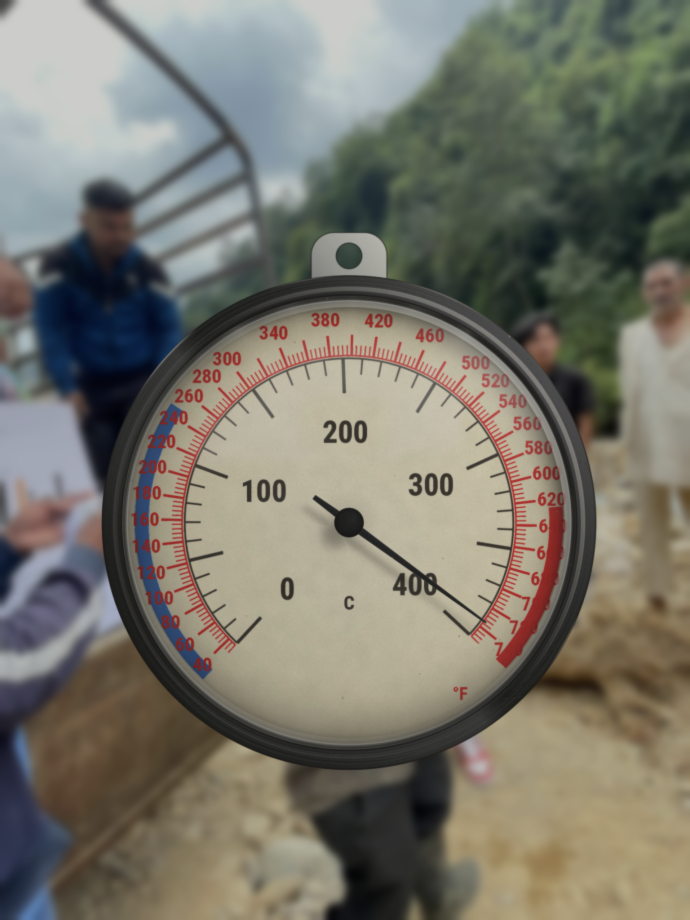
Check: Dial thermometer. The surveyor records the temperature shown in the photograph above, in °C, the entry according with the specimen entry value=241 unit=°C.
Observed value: value=390 unit=°C
